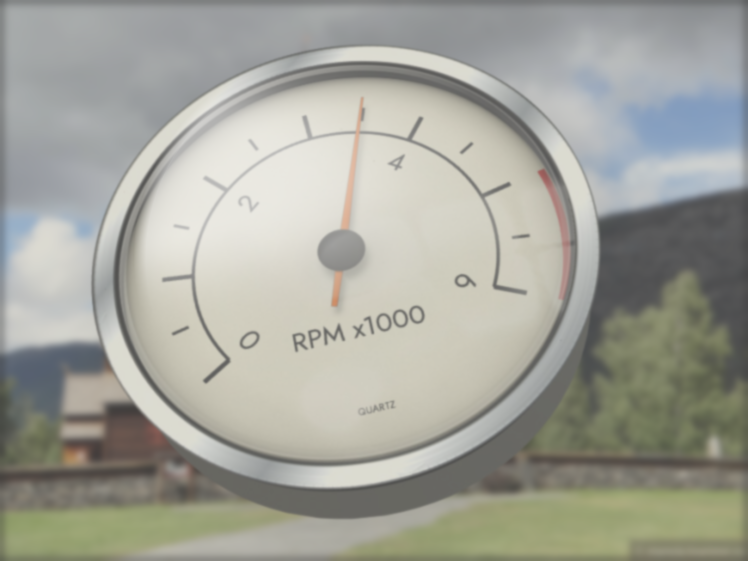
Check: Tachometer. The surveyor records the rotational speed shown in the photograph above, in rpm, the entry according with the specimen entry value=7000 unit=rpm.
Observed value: value=3500 unit=rpm
